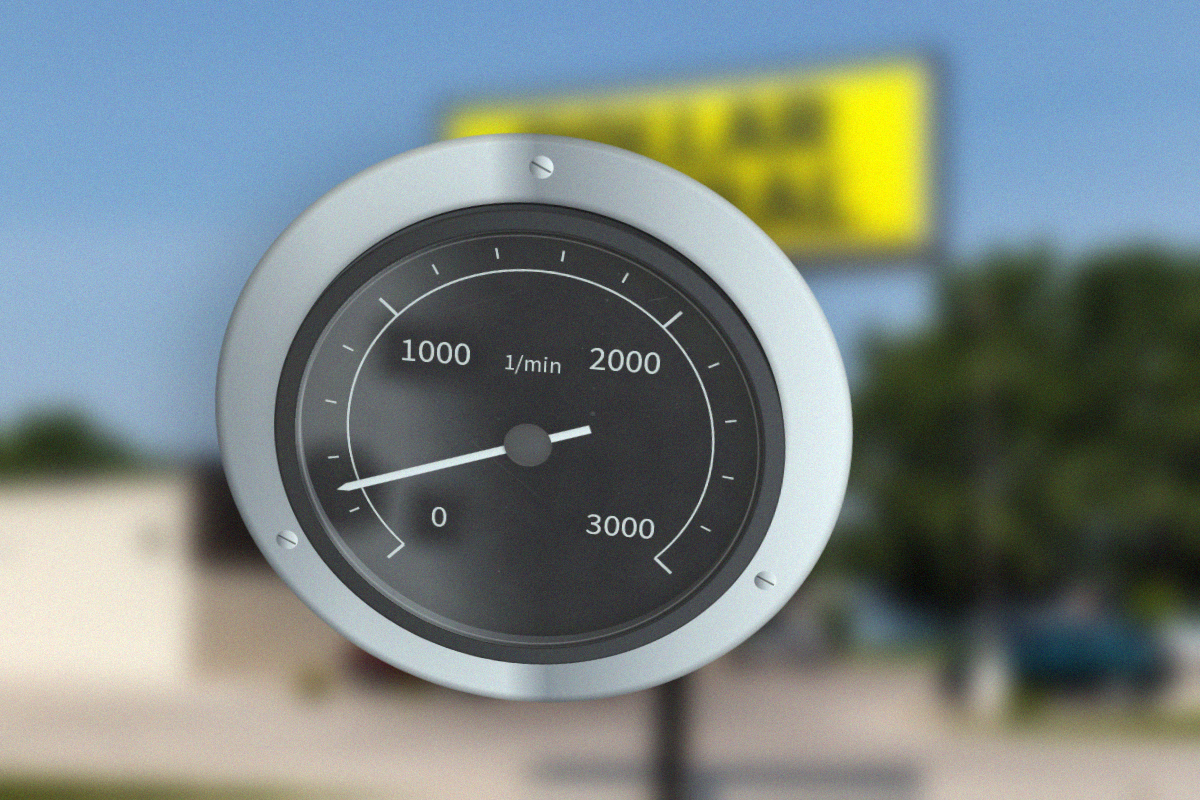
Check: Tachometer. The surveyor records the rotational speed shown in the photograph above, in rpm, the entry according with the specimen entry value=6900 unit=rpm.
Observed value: value=300 unit=rpm
